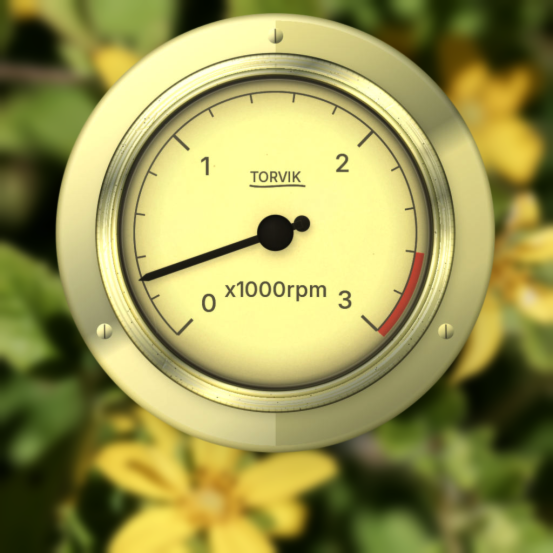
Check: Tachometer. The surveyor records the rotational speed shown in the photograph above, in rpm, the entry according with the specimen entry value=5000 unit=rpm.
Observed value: value=300 unit=rpm
